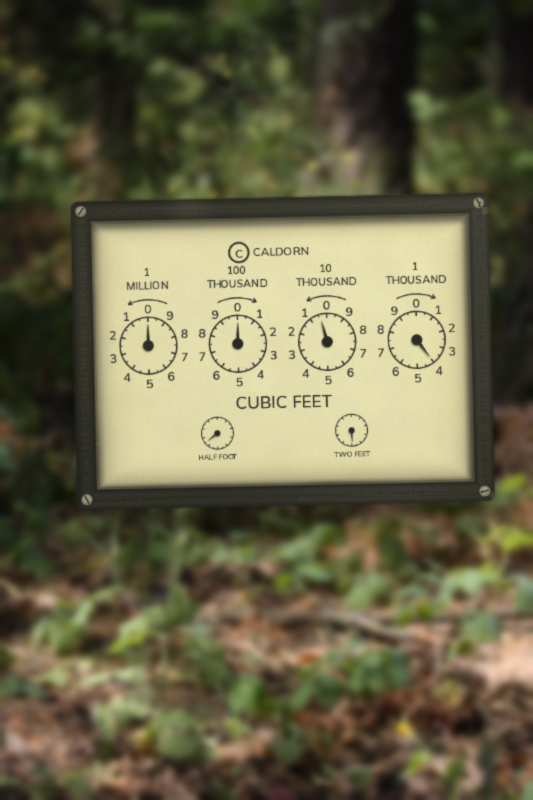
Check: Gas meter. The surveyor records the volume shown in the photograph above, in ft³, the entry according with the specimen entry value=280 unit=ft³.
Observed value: value=400 unit=ft³
